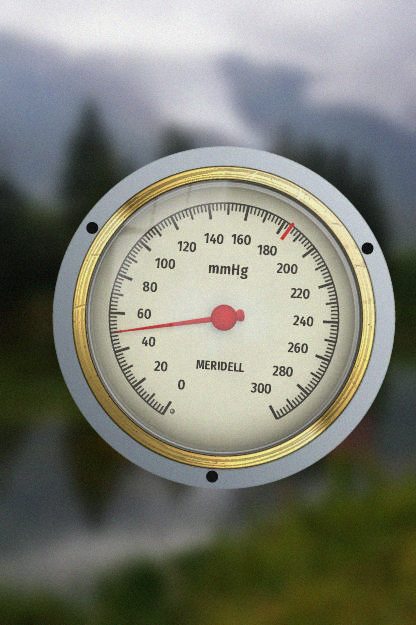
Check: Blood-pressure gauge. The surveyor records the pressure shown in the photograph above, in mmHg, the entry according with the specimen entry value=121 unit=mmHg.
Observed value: value=50 unit=mmHg
